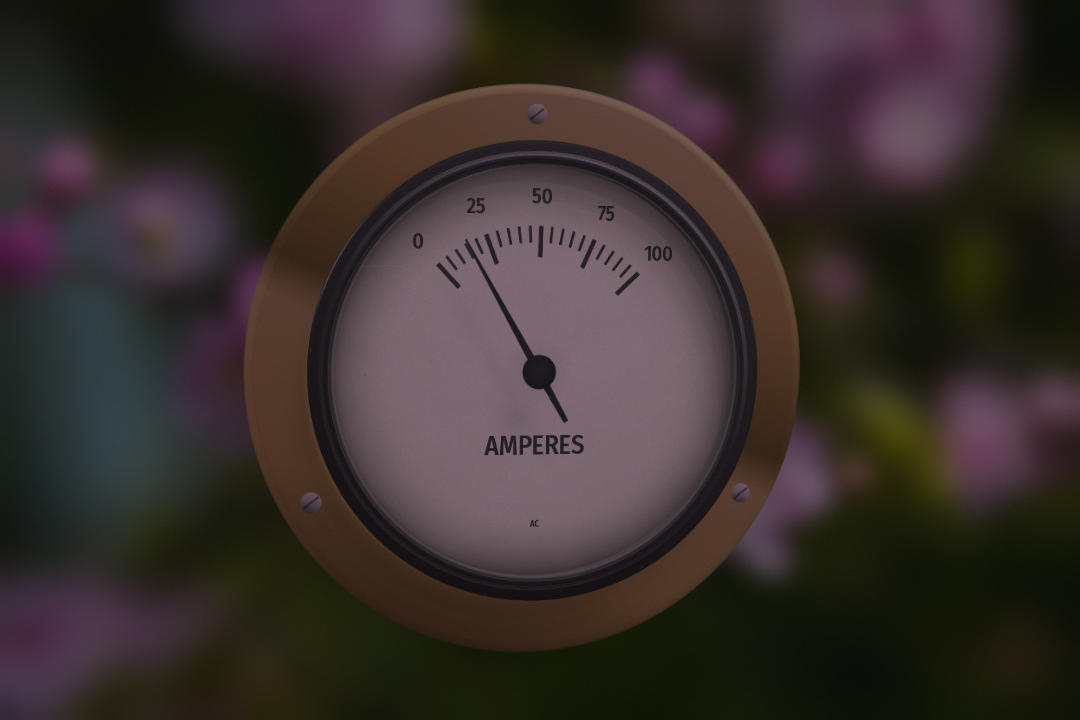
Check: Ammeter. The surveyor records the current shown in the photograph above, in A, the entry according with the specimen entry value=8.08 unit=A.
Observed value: value=15 unit=A
